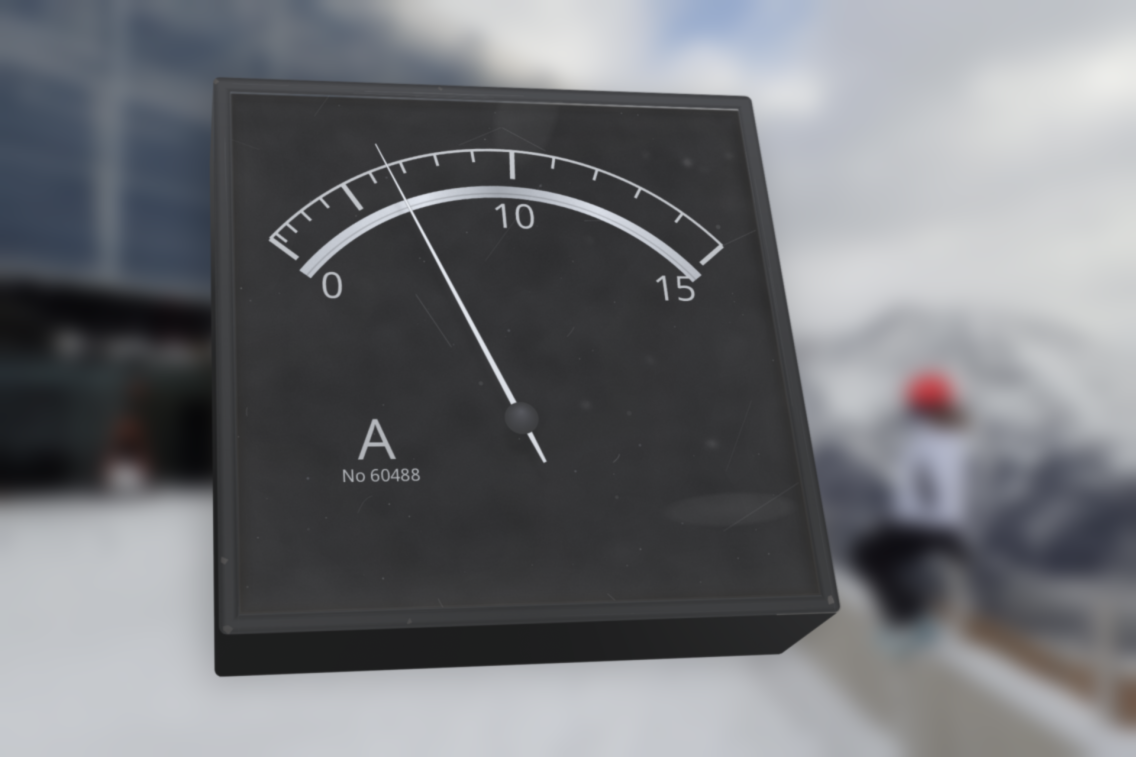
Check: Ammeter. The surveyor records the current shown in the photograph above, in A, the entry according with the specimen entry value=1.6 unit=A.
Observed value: value=6.5 unit=A
